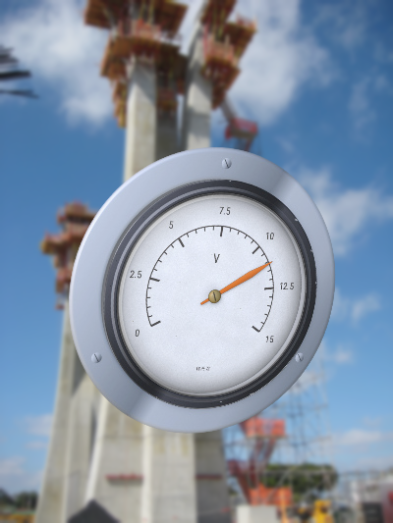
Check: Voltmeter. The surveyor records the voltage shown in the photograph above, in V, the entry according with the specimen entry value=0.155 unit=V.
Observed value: value=11 unit=V
